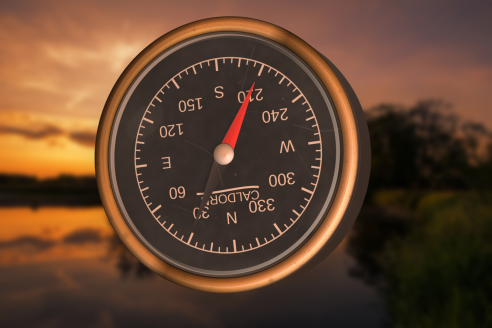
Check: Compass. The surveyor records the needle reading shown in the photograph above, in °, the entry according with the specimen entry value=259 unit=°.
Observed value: value=210 unit=°
